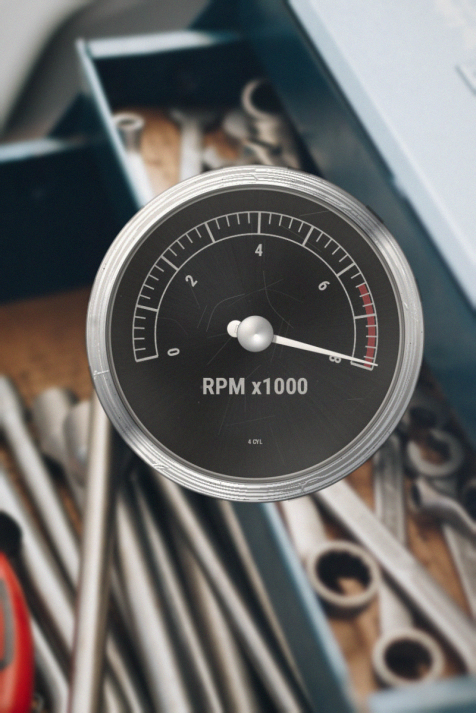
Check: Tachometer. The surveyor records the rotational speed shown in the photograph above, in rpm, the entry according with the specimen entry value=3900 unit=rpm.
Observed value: value=7900 unit=rpm
